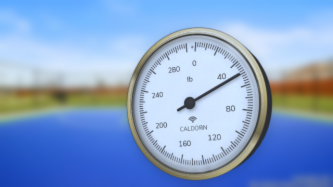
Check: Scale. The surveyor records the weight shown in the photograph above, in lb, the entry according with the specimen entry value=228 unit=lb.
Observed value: value=50 unit=lb
